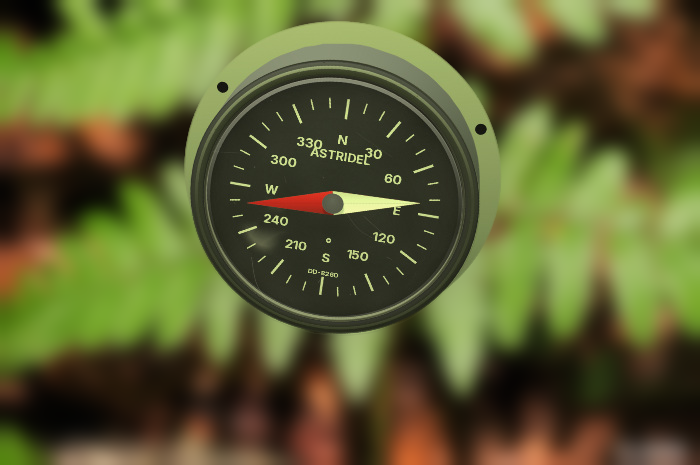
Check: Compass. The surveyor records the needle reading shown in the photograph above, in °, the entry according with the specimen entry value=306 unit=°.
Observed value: value=260 unit=°
